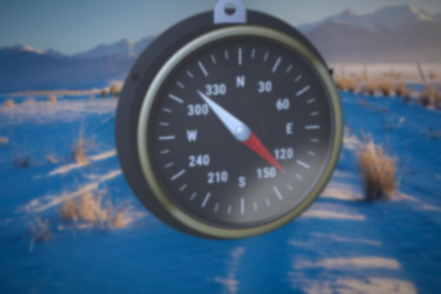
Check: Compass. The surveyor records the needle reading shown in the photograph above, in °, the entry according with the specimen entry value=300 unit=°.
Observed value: value=135 unit=°
